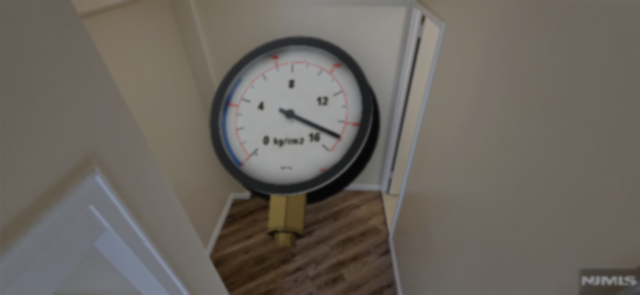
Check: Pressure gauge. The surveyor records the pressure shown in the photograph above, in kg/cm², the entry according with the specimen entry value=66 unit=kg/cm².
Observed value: value=15 unit=kg/cm²
